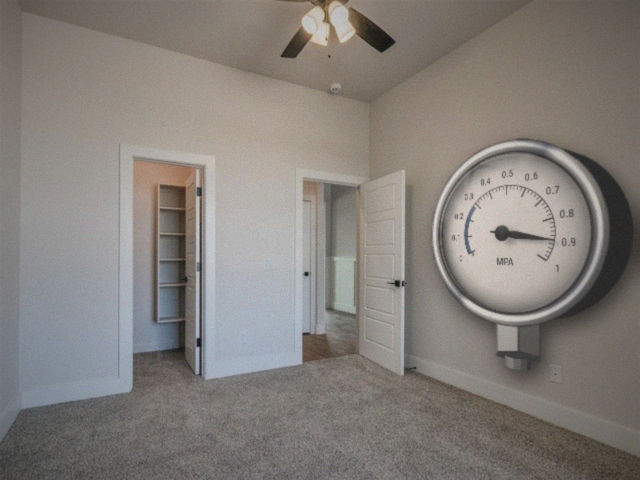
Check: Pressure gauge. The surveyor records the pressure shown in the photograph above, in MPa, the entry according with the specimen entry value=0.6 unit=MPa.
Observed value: value=0.9 unit=MPa
